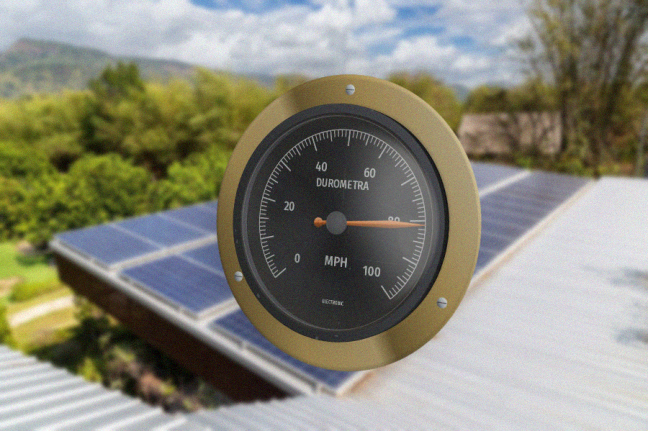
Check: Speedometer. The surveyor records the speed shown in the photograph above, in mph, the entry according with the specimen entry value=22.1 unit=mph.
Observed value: value=81 unit=mph
